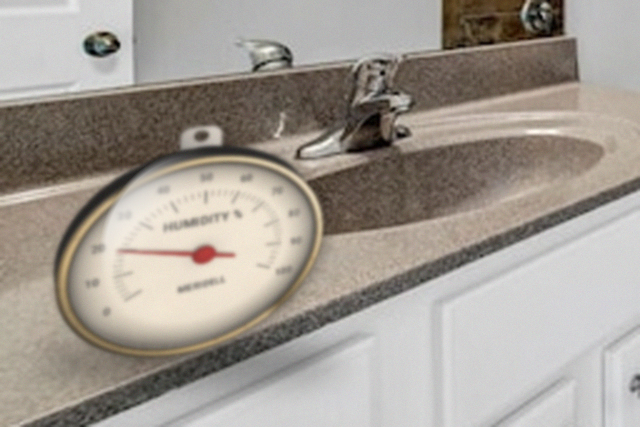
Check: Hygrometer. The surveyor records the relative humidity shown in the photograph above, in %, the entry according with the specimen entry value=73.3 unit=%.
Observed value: value=20 unit=%
